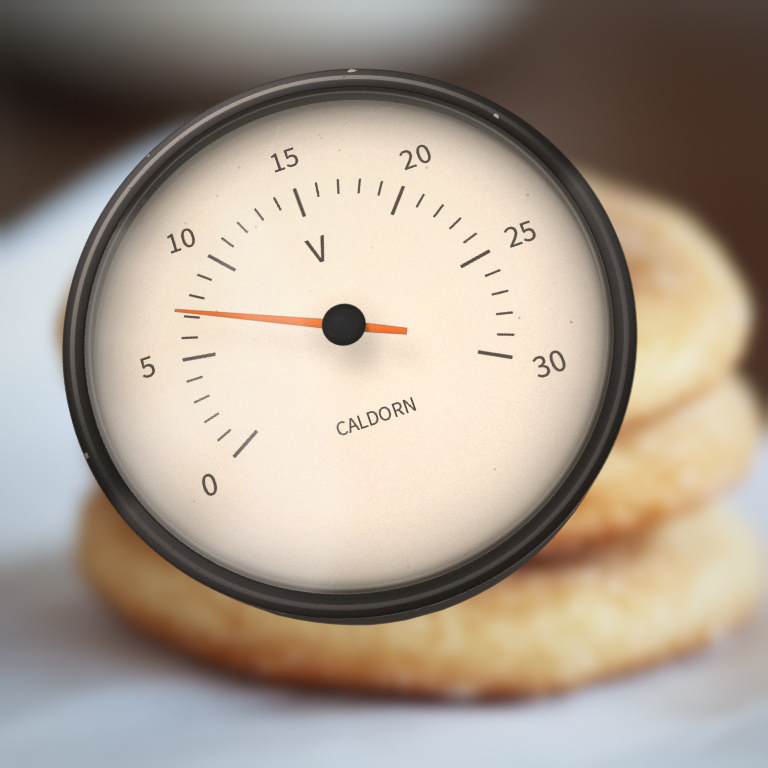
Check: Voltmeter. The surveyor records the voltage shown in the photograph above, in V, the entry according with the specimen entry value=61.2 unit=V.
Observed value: value=7 unit=V
